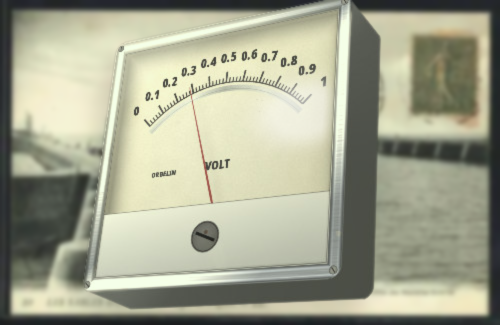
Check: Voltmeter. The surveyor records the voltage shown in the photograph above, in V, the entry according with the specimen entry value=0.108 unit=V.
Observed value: value=0.3 unit=V
